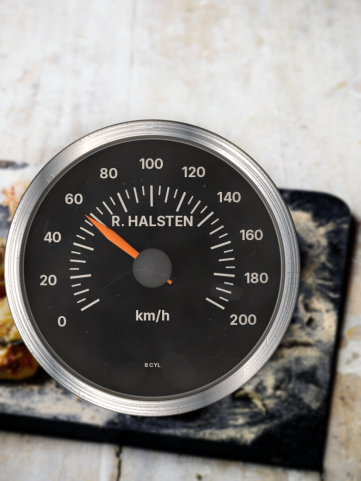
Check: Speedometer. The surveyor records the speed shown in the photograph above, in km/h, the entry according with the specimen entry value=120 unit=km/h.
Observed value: value=57.5 unit=km/h
